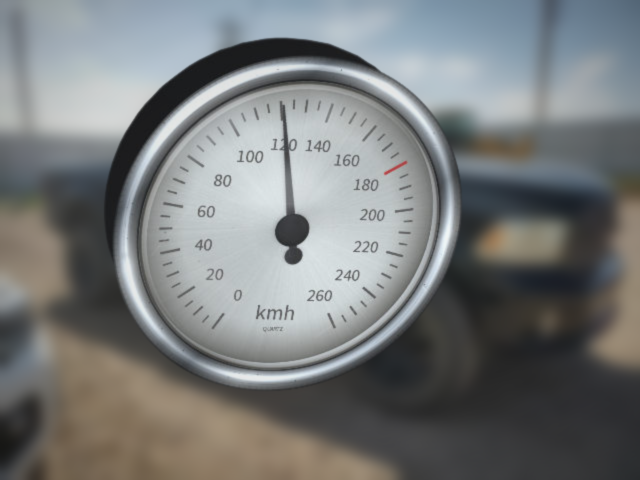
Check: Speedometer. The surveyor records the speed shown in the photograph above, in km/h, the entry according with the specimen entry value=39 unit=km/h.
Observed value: value=120 unit=km/h
